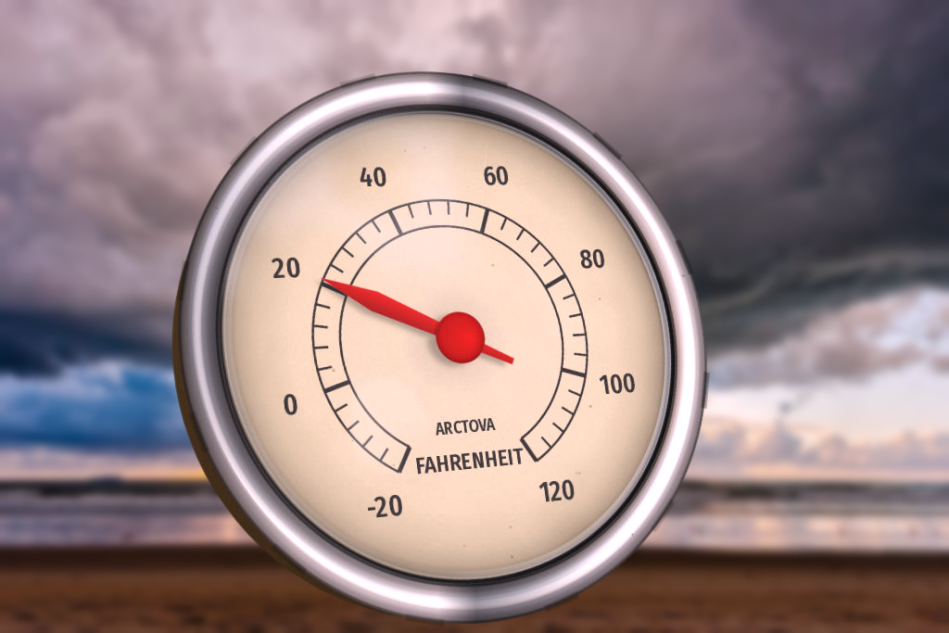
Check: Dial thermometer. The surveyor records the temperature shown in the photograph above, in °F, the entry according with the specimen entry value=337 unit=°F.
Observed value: value=20 unit=°F
